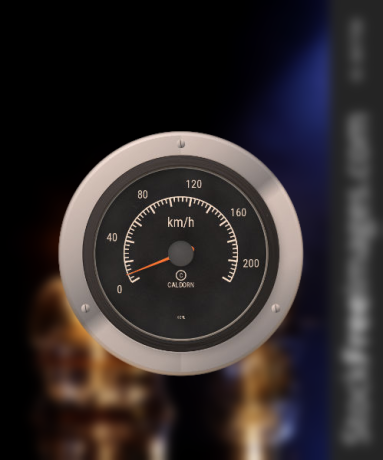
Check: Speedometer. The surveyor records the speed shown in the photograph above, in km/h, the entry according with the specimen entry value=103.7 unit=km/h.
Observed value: value=8 unit=km/h
